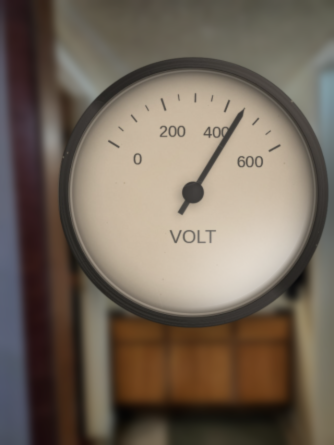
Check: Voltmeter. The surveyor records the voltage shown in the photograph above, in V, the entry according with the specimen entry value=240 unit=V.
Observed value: value=450 unit=V
